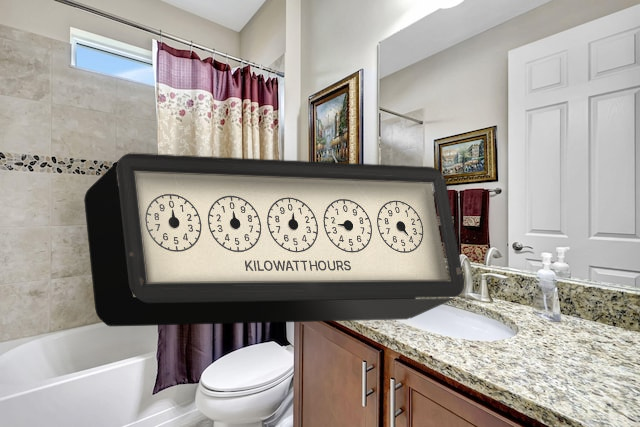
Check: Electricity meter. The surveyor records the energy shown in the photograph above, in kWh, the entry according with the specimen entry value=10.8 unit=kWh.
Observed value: value=24 unit=kWh
